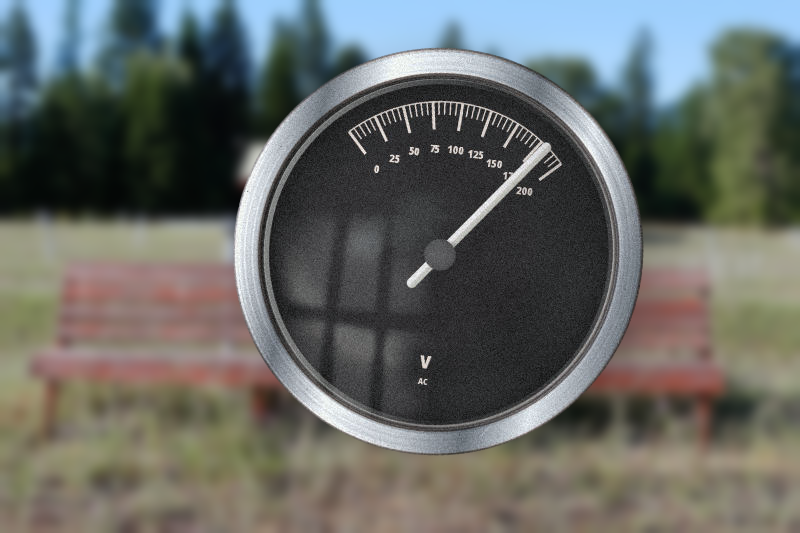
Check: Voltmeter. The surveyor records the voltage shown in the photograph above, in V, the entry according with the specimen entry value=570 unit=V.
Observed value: value=180 unit=V
